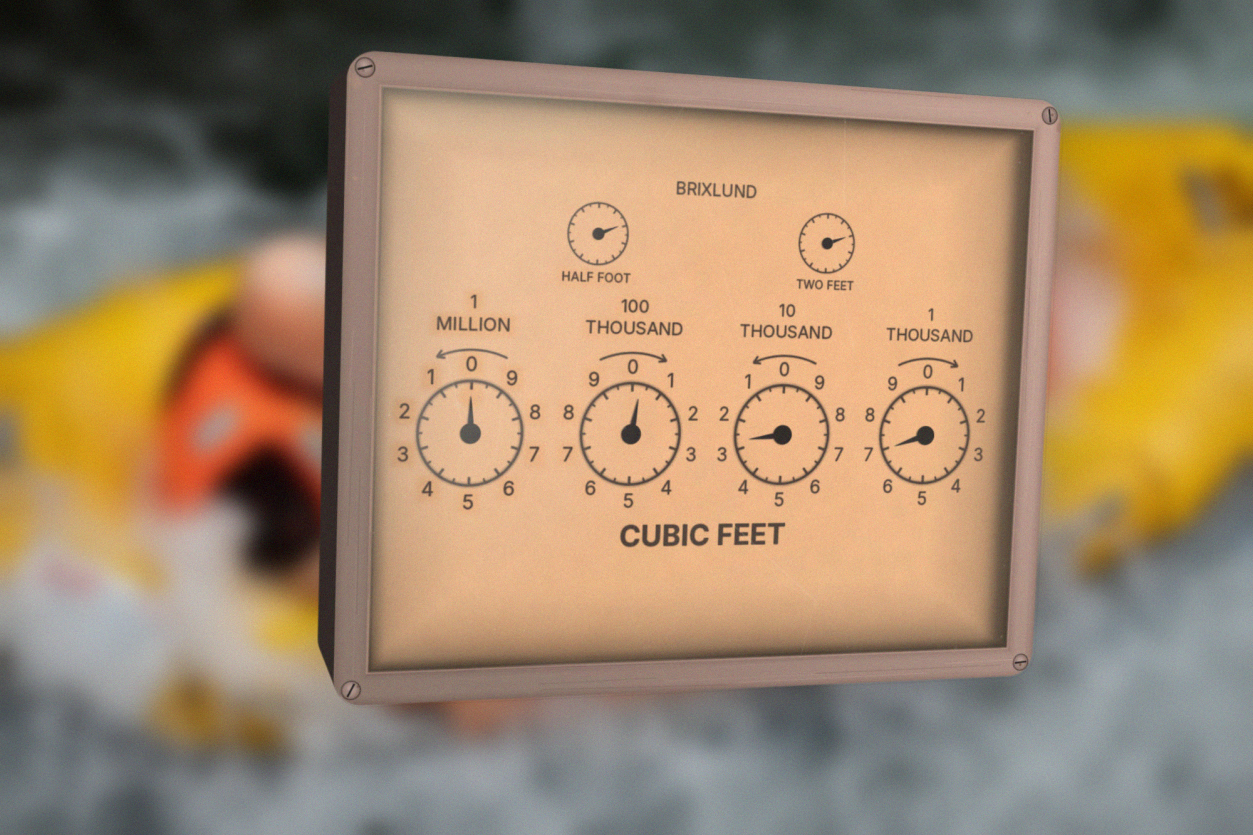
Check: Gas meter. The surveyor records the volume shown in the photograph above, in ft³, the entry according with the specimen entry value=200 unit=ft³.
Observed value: value=2700 unit=ft³
